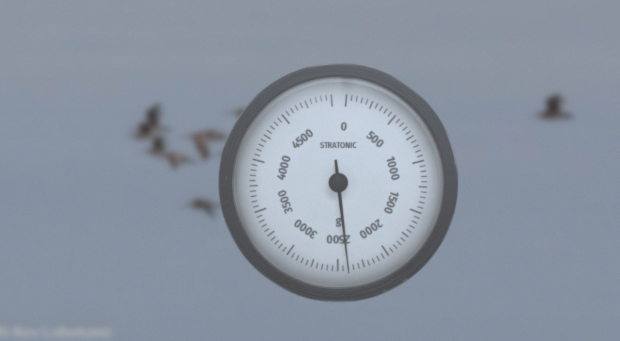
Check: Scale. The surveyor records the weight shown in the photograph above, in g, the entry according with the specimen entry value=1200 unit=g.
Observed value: value=2400 unit=g
